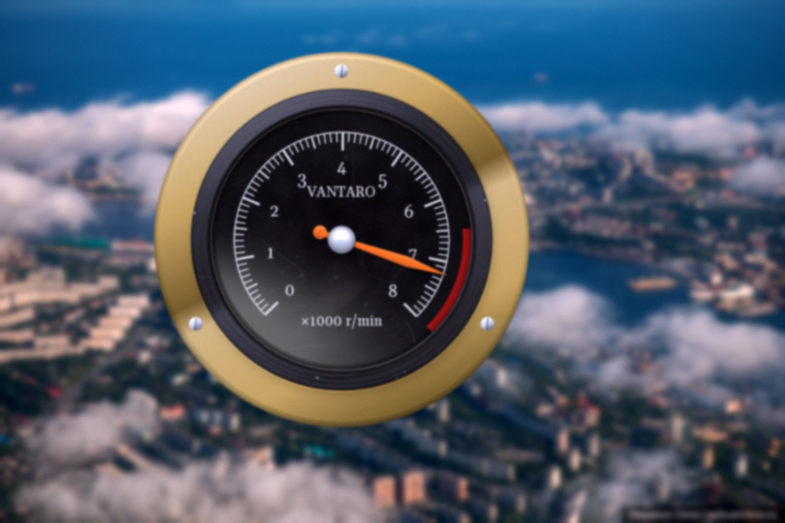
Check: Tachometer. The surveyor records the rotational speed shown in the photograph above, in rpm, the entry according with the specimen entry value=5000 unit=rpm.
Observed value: value=7200 unit=rpm
